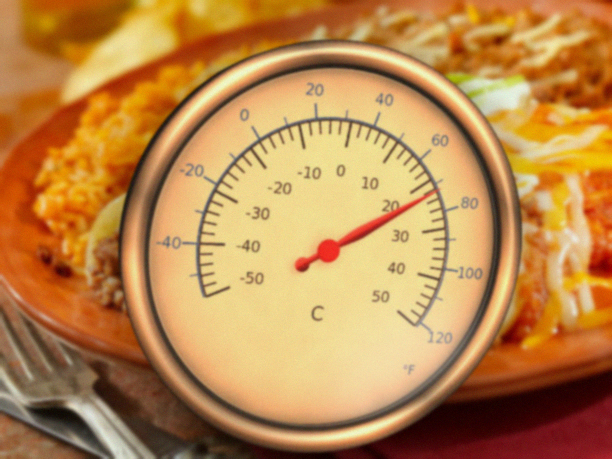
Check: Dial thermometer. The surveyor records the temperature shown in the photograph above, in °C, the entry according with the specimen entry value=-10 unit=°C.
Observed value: value=22 unit=°C
